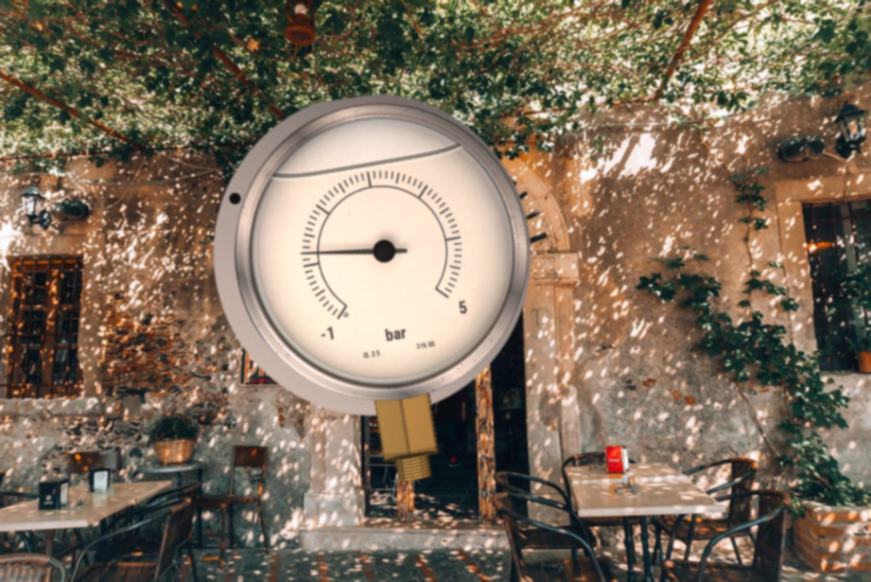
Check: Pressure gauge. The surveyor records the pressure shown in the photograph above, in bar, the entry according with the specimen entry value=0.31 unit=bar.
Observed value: value=0.2 unit=bar
